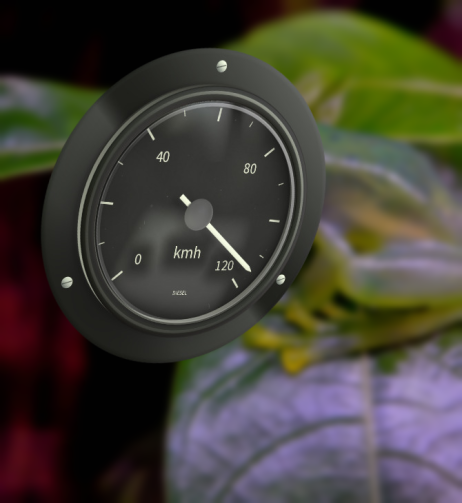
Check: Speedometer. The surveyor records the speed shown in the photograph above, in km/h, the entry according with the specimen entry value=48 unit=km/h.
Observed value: value=115 unit=km/h
